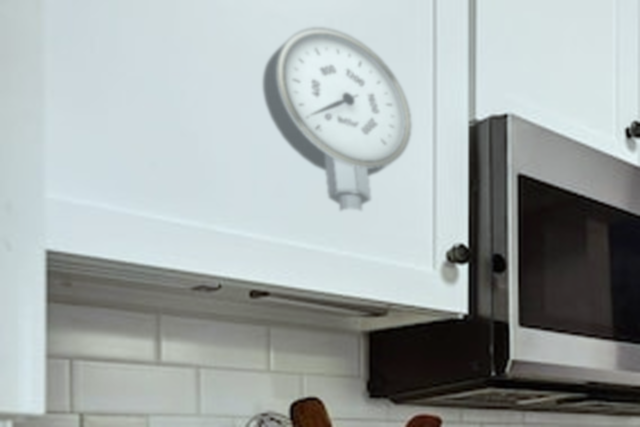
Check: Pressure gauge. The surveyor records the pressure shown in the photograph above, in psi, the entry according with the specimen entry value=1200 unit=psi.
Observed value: value=100 unit=psi
